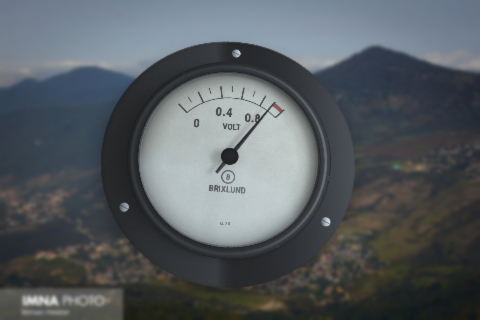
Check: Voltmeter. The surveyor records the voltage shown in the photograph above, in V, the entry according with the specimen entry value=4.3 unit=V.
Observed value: value=0.9 unit=V
